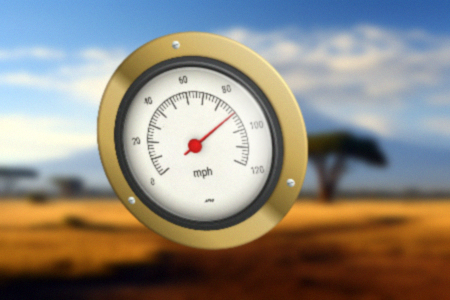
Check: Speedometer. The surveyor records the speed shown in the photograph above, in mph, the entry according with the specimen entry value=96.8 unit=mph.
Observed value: value=90 unit=mph
